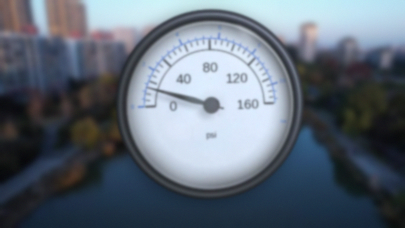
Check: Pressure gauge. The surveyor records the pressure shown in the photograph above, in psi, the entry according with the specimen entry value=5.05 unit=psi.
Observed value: value=15 unit=psi
